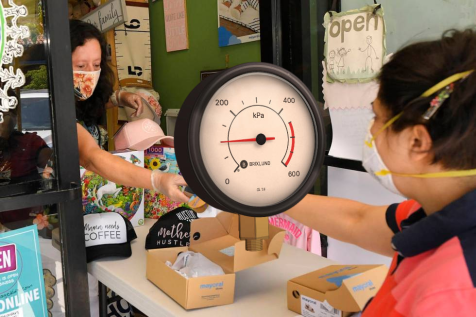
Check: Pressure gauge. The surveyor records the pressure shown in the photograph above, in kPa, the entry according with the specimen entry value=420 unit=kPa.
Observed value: value=100 unit=kPa
